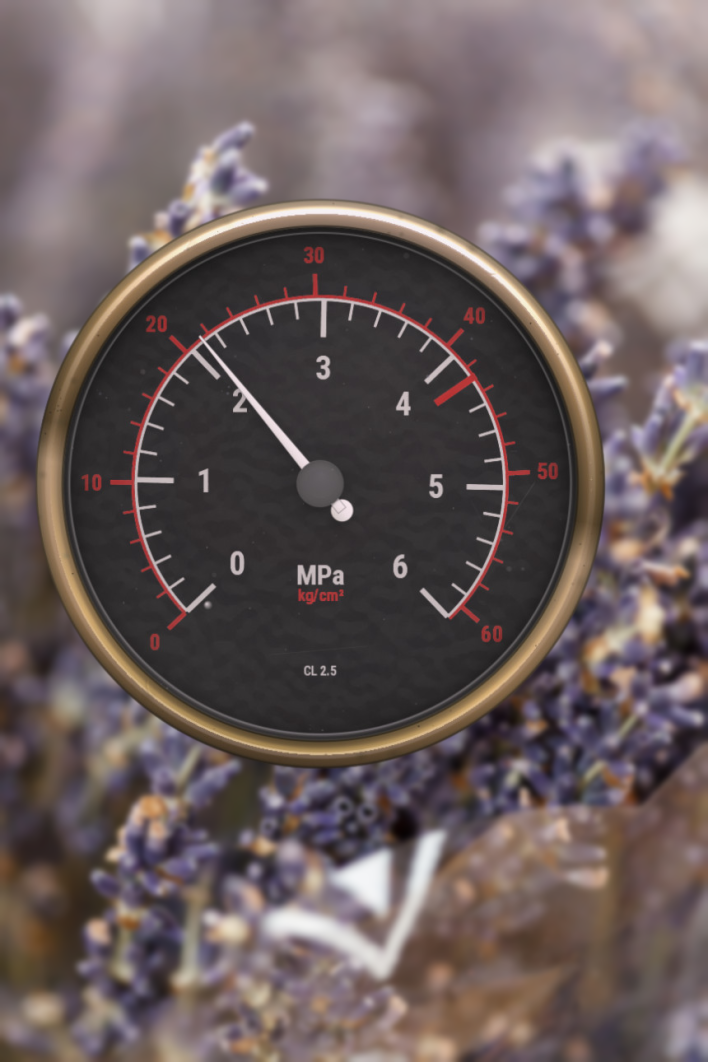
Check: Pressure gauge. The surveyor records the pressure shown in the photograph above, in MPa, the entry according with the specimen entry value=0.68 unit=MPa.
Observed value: value=2.1 unit=MPa
